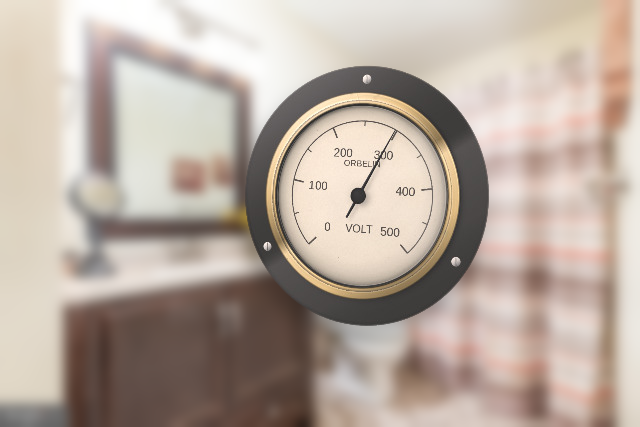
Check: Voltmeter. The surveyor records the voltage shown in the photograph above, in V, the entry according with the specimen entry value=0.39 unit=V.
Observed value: value=300 unit=V
